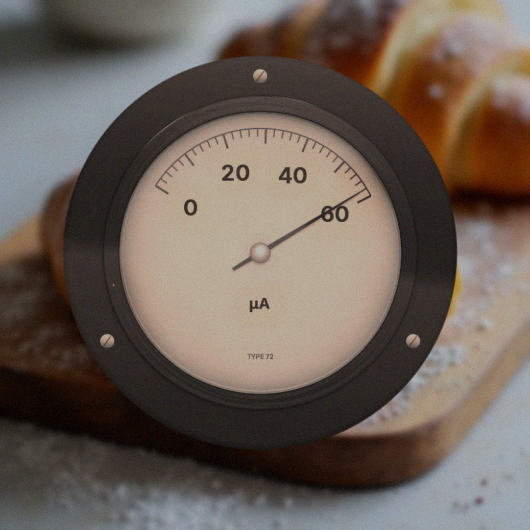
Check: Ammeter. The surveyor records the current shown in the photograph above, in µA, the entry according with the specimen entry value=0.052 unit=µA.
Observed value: value=58 unit=µA
